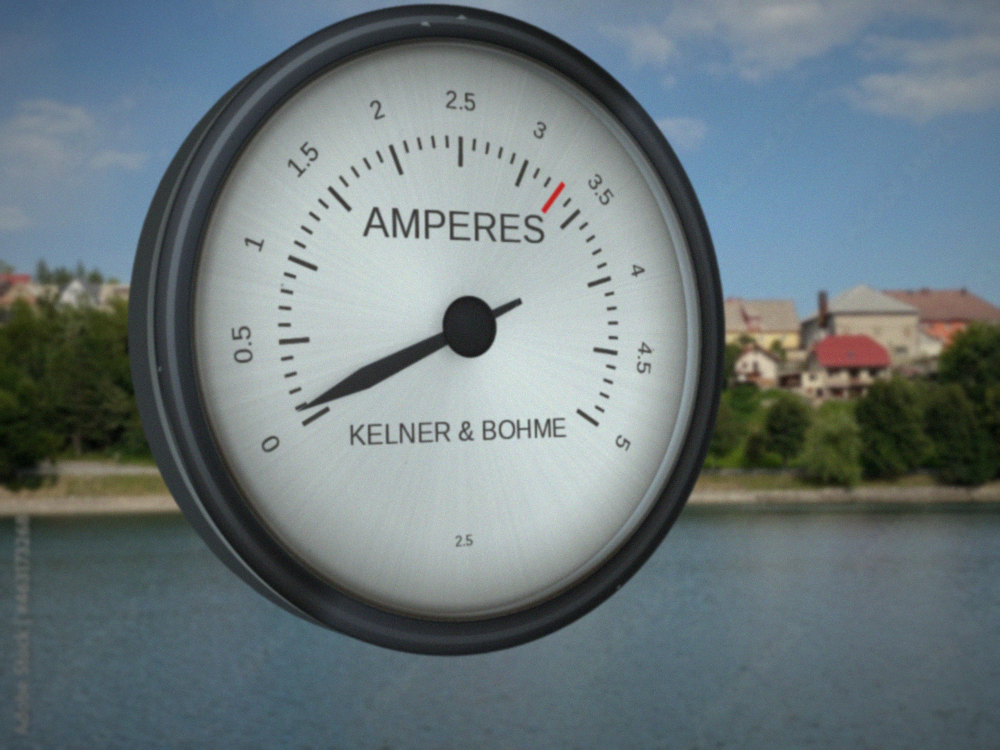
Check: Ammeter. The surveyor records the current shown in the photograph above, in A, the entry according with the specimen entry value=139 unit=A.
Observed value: value=0.1 unit=A
